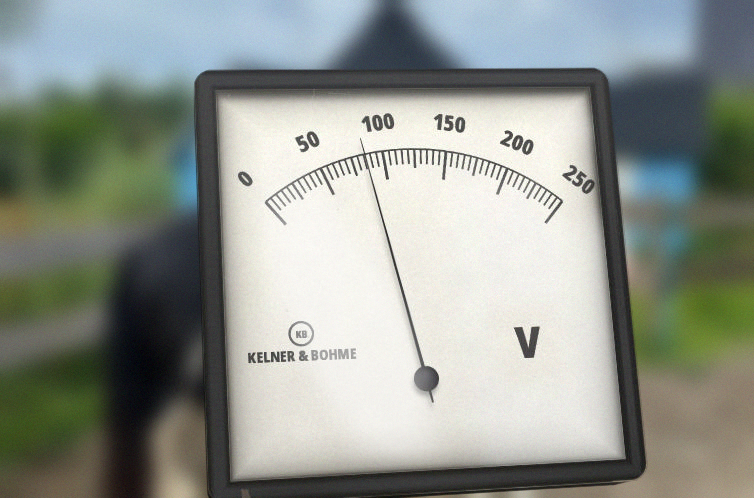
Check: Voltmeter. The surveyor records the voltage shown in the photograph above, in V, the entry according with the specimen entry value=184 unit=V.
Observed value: value=85 unit=V
